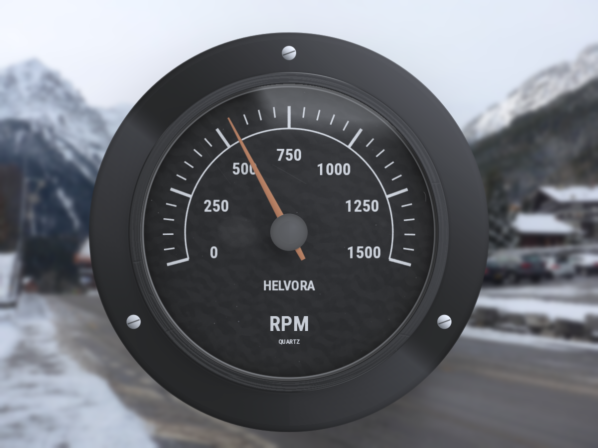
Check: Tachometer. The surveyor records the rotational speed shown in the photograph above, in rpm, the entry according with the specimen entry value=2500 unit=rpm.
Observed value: value=550 unit=rpm
